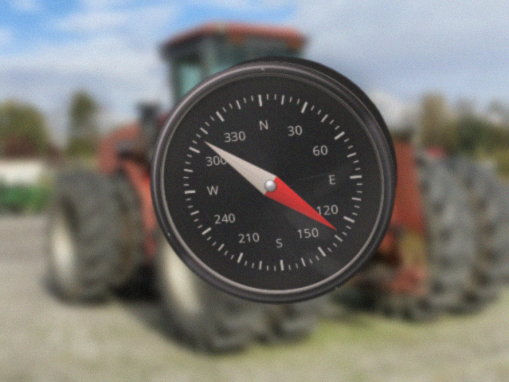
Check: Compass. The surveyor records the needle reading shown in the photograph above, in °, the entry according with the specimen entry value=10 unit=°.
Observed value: value=130 unit=°
